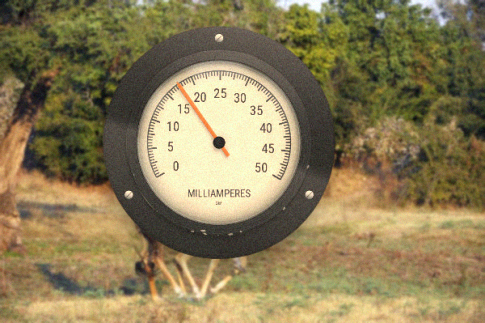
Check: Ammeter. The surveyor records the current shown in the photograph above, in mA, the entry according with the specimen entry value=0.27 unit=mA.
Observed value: value=17.5 unit=mA
